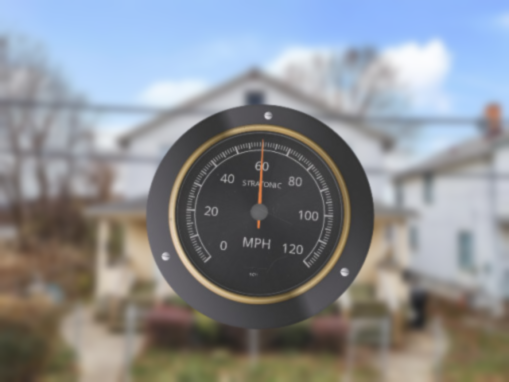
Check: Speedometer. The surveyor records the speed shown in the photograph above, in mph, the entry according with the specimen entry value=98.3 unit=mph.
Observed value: value=60 unit=mph
